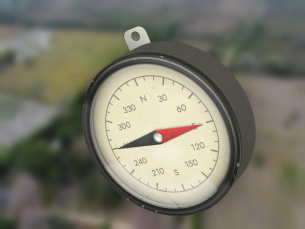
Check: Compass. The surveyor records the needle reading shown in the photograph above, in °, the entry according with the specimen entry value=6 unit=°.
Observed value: value=90 unit=°
